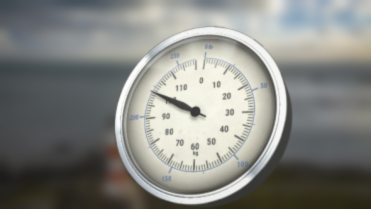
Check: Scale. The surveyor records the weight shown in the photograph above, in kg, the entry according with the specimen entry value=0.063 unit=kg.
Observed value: value=100 unit=kg
